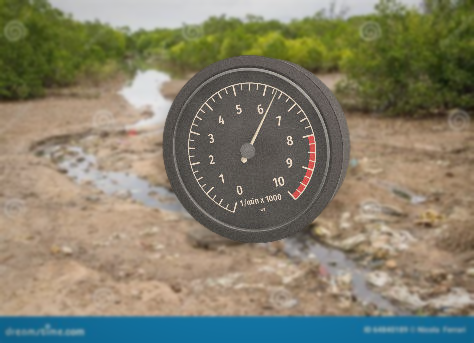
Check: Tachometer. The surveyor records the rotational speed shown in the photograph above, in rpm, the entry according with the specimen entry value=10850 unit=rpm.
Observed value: value=6375 unit=rpm
